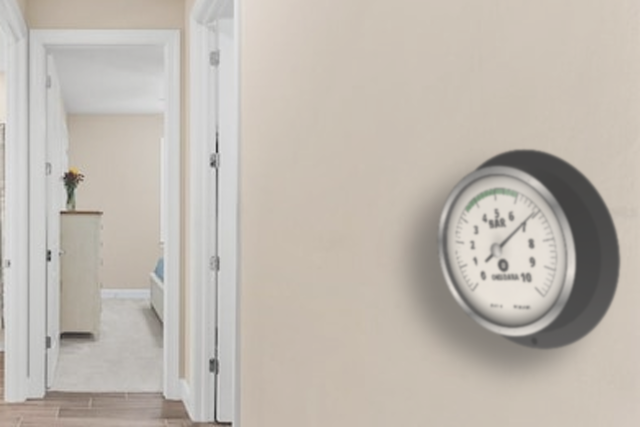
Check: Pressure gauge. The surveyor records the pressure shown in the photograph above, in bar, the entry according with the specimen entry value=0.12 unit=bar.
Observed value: value=7 unit=bar
